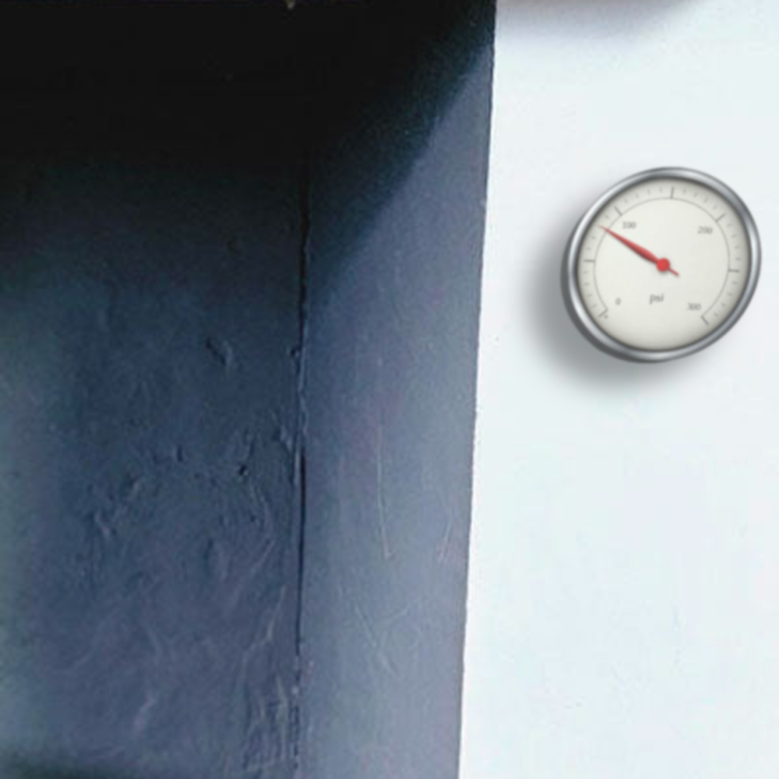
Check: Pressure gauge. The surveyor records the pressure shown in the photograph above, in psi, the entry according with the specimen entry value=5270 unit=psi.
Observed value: value=80 unit=psi
